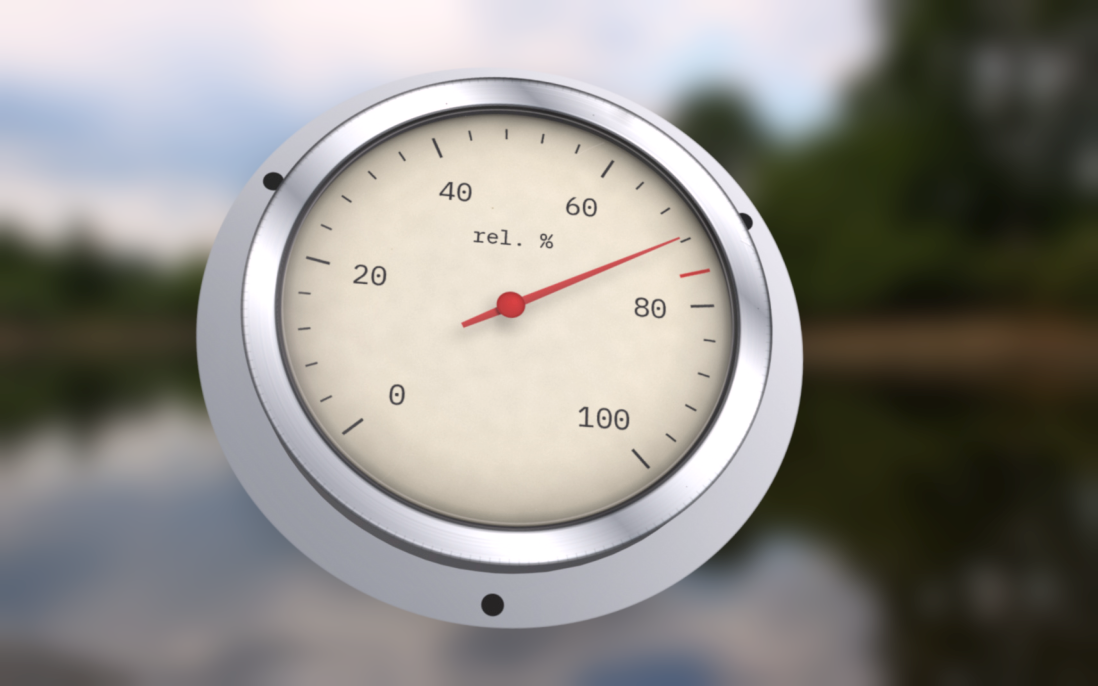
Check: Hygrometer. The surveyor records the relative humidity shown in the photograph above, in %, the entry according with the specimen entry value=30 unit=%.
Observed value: value=72 unit=%
